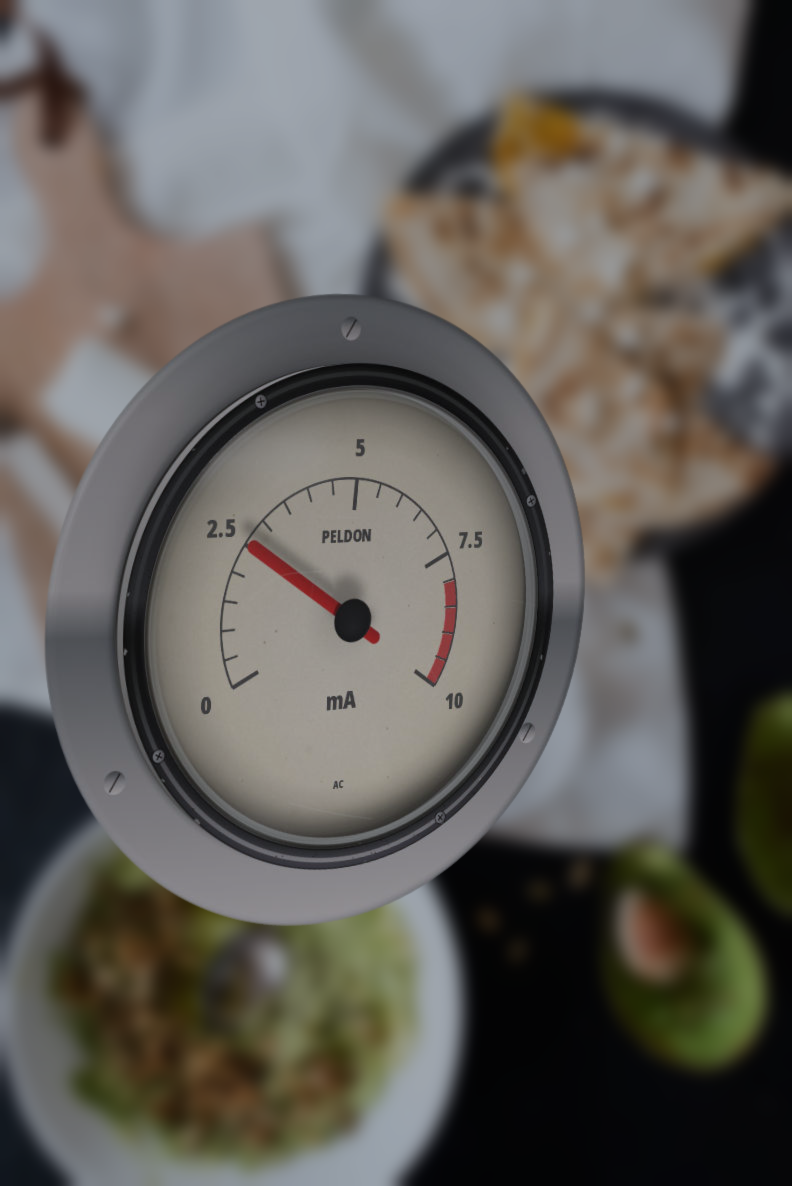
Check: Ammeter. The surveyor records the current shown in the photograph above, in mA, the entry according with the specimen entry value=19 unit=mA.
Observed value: value=2.5 unit=mA
